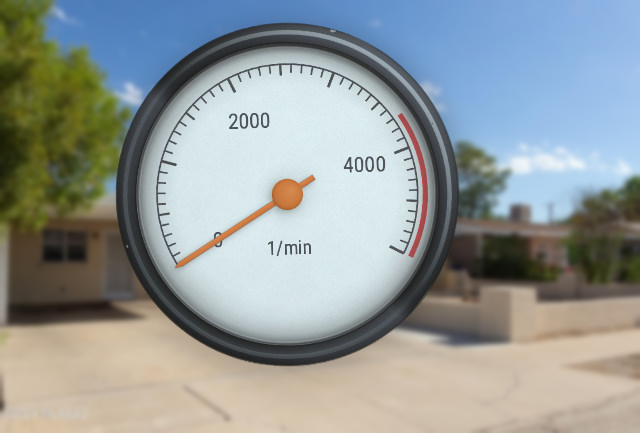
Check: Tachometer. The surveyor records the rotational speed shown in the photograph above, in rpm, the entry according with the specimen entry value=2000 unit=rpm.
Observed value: value=0 unit=rpm
